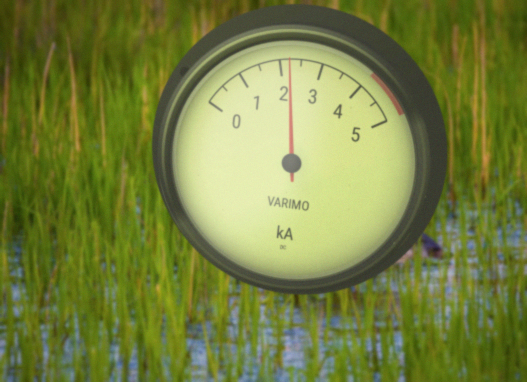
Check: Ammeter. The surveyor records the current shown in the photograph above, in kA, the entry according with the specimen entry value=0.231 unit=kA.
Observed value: value=2.25 unit=kA
